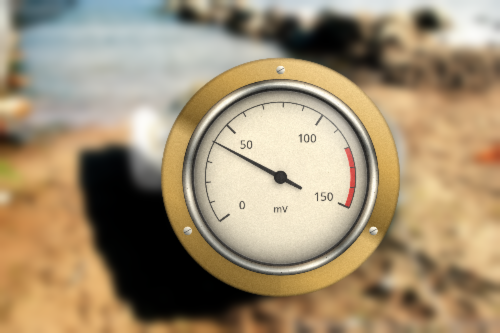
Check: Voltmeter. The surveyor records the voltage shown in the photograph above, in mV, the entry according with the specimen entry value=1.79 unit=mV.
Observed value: value=40 unit=mV
